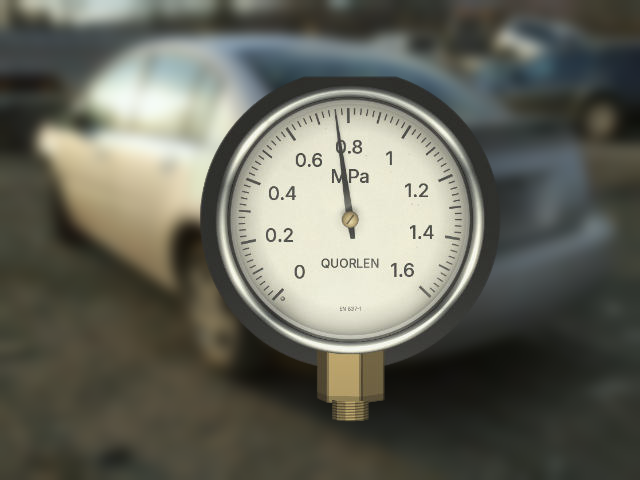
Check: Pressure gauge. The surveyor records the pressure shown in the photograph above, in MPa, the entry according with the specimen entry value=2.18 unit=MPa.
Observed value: value=0.76 unit=MPa
